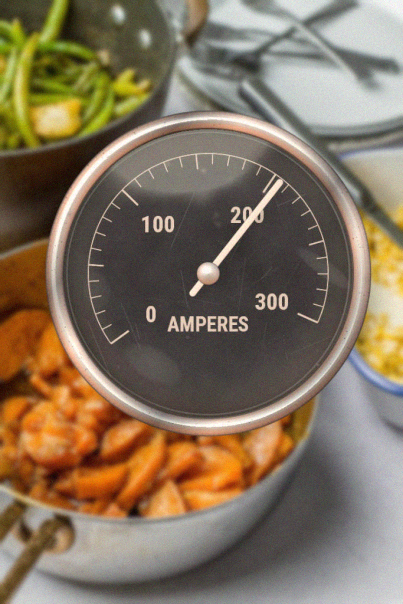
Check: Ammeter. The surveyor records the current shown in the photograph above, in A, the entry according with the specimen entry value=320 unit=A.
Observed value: value=205 unit=A
